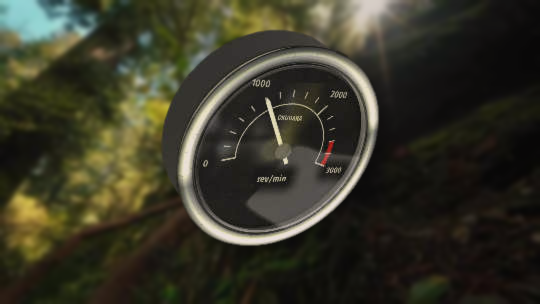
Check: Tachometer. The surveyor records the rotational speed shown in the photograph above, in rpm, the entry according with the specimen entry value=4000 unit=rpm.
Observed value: value=1000 unit=rpm
